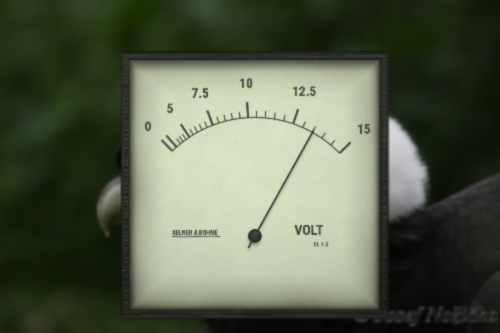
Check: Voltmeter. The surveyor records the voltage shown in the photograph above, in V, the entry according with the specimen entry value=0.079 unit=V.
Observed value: value=13.5 unit=V
